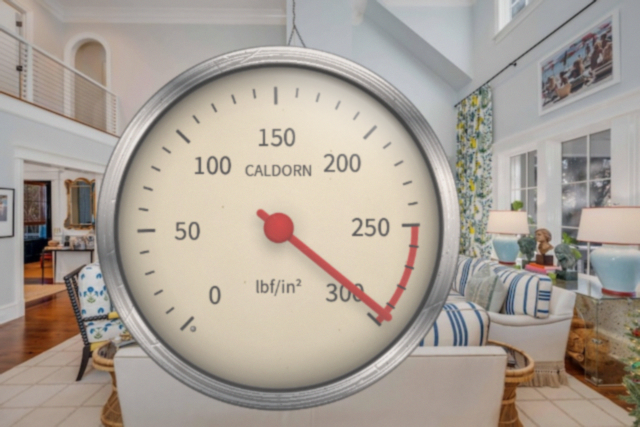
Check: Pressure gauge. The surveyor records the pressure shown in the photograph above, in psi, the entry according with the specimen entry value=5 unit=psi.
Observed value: value=295 unit=psi
